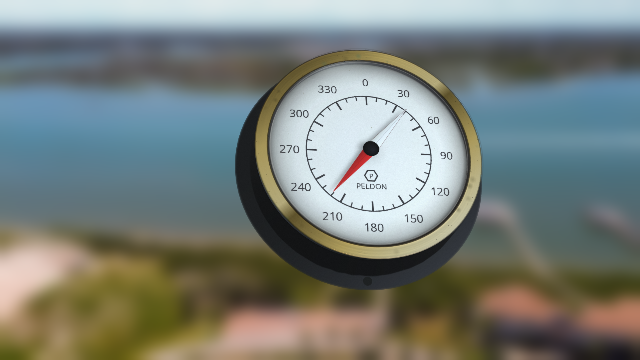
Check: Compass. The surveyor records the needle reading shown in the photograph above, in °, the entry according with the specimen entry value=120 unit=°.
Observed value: value=220 unit=°
